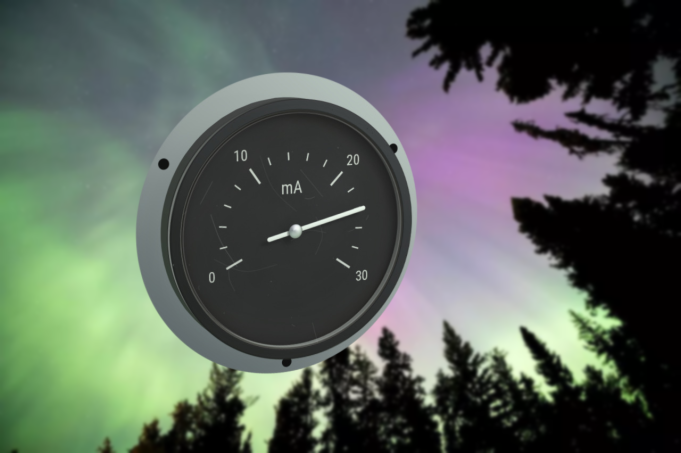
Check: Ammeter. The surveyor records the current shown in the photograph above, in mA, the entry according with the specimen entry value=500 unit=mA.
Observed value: value=24 unit=mA
